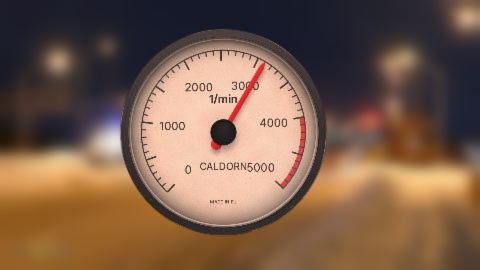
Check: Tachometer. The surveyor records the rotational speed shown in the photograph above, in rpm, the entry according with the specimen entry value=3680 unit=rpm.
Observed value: value=3100 unit=rpm
